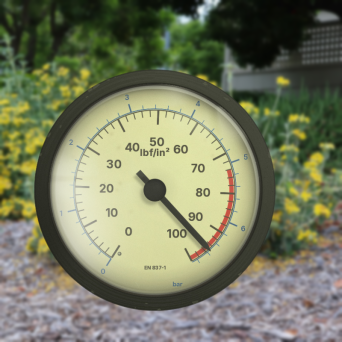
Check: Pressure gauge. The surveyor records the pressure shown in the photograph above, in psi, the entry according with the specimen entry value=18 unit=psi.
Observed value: value=95 unit=psi
